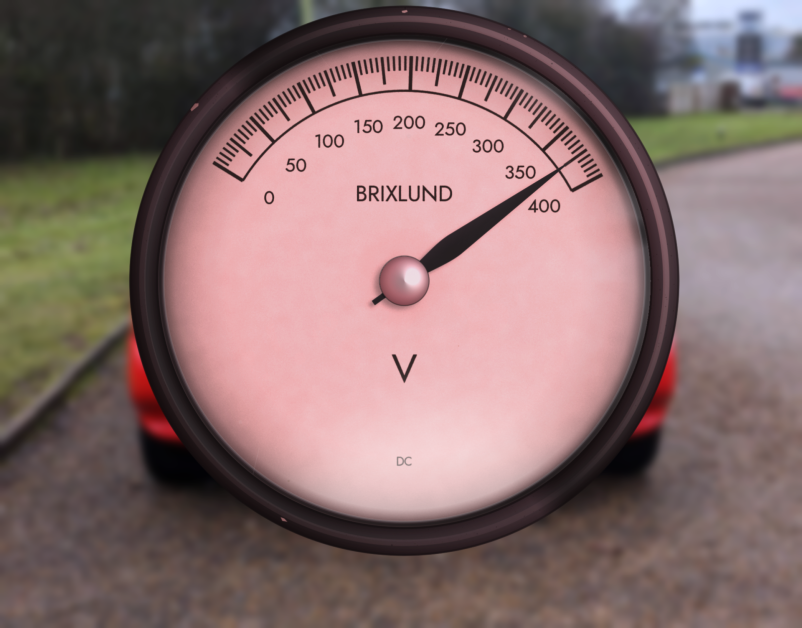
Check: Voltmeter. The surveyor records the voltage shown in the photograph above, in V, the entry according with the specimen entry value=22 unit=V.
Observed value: value=375 unit=V
